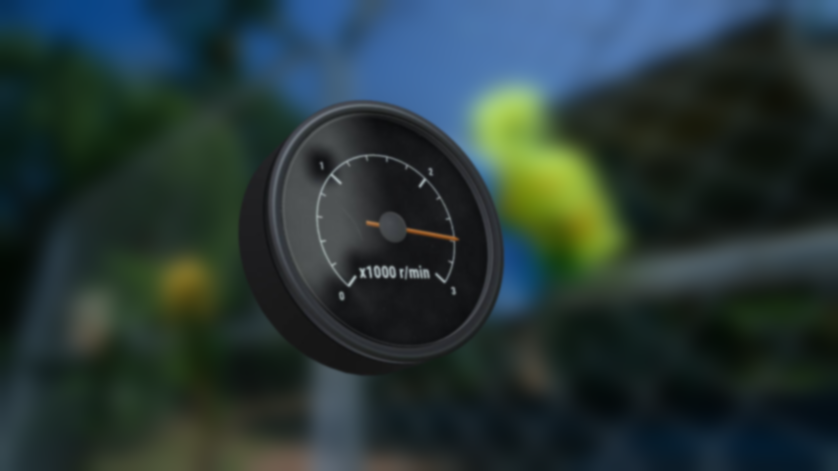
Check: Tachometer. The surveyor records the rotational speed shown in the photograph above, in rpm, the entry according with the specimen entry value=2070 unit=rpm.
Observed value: value=2600 unit=rpm
